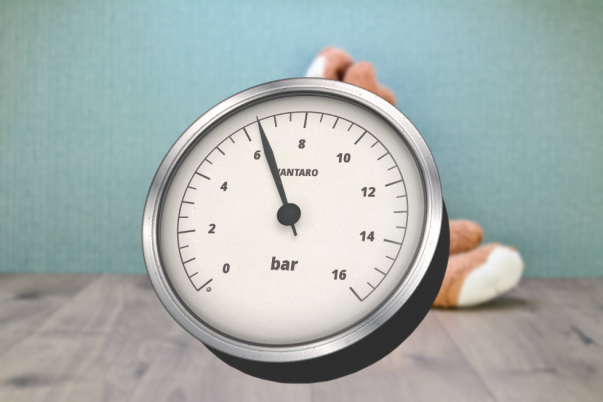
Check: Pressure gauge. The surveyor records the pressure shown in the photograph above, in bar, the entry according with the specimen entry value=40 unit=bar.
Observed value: value=6.5 unit=bar
